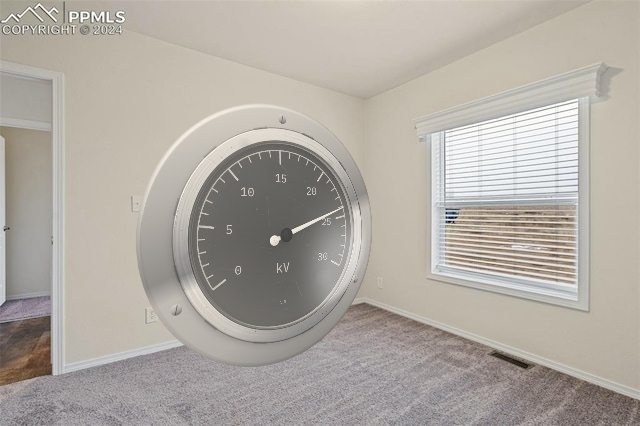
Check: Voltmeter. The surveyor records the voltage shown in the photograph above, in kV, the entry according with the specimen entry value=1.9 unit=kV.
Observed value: value=24 unit=kV
